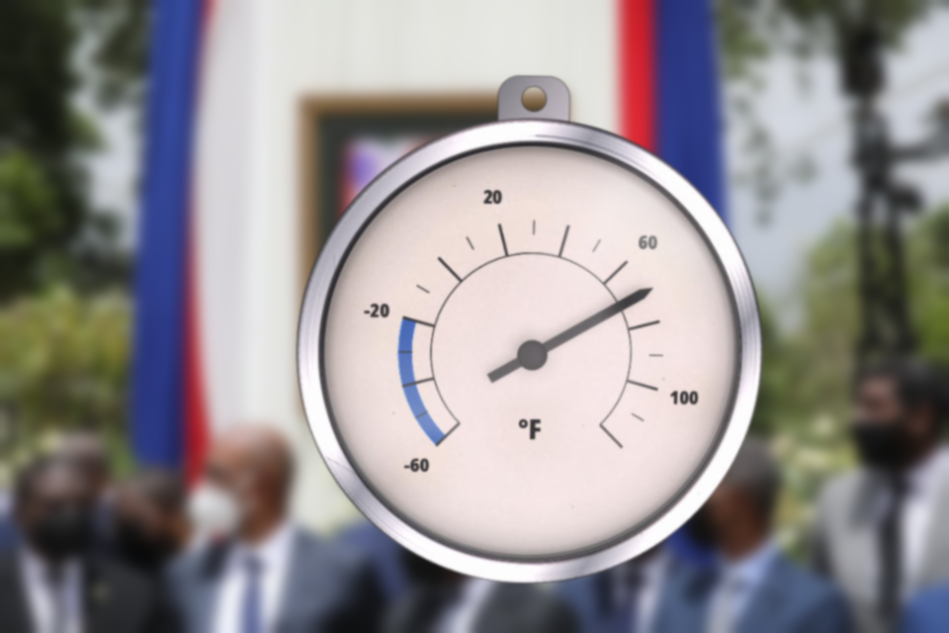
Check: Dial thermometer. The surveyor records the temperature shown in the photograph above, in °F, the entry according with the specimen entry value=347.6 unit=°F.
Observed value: value=70 unit=°F
